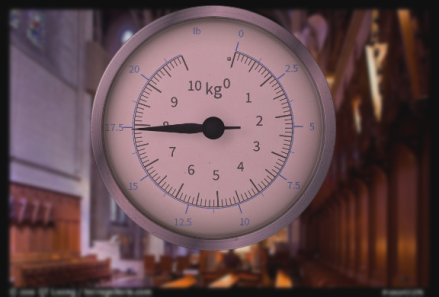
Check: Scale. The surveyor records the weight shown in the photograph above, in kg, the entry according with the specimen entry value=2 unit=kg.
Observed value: value=7.9 unit=kg
